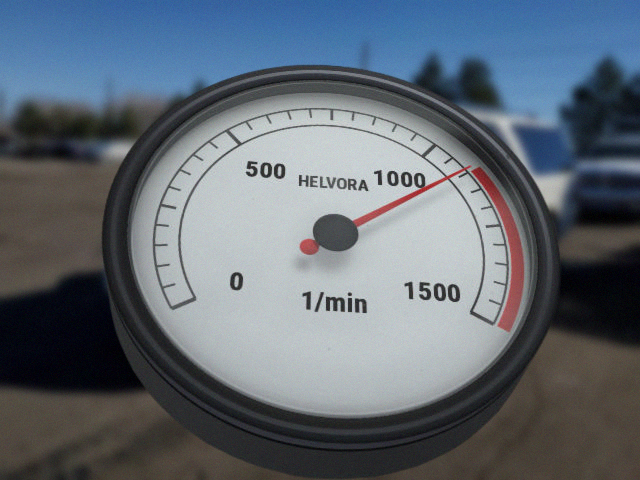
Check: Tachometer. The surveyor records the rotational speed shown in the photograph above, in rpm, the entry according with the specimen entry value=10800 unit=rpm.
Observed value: value=1100 unit=rpm
